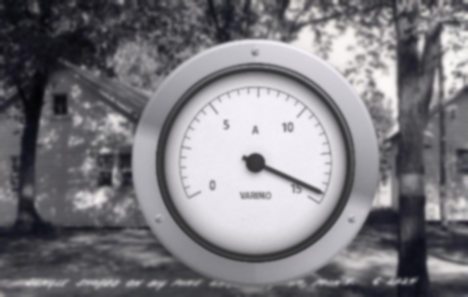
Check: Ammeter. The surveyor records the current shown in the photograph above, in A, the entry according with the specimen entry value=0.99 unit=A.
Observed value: value=14.5 unit=A
